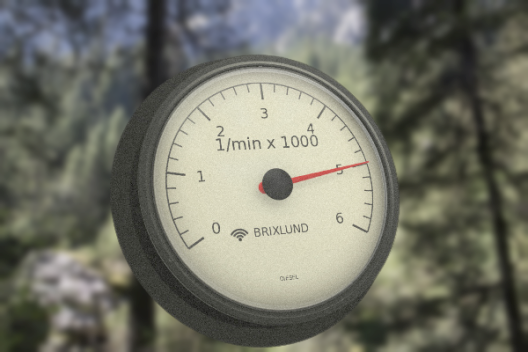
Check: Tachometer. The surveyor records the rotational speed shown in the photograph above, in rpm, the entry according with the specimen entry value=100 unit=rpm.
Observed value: value=5000 unit=rpm
